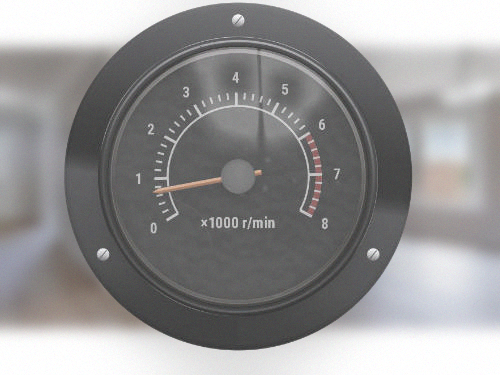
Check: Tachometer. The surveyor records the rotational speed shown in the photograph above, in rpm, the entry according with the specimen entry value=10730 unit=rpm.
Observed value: value=700 unit=rpm
